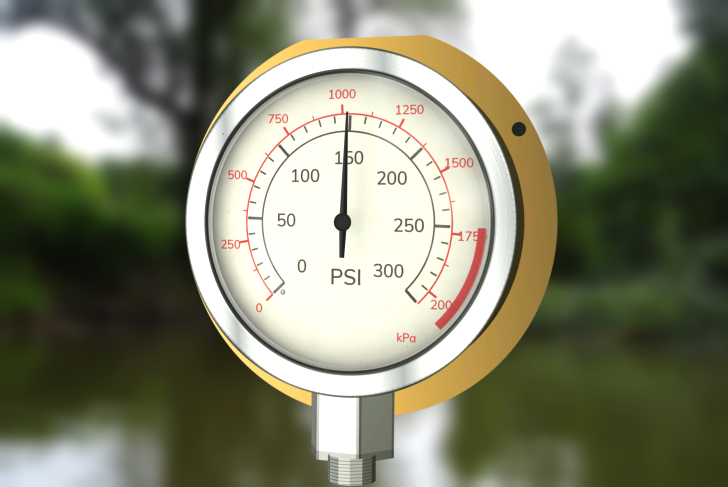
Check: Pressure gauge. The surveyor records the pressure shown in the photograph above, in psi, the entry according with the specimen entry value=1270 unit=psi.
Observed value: value=150 unit=psi
